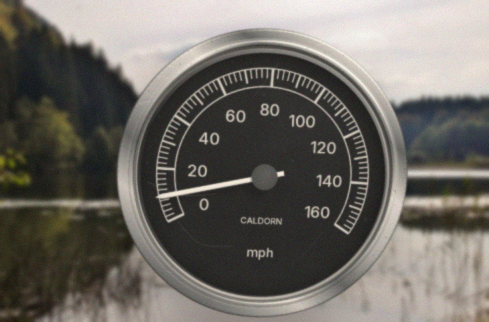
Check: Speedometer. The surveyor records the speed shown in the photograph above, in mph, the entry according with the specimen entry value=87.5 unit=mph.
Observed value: value=10 unit=mph
